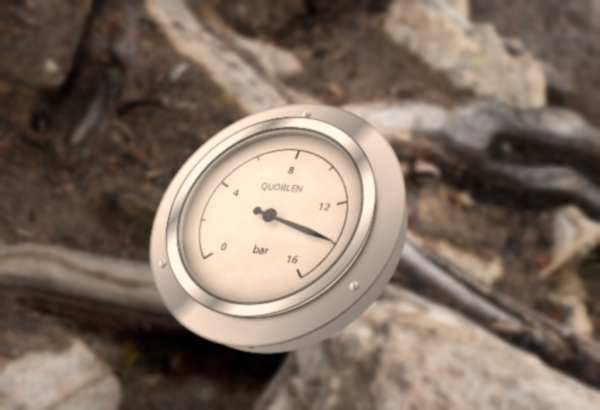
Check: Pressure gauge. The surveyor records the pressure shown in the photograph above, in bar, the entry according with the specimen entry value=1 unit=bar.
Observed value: value=14 unit=bar
